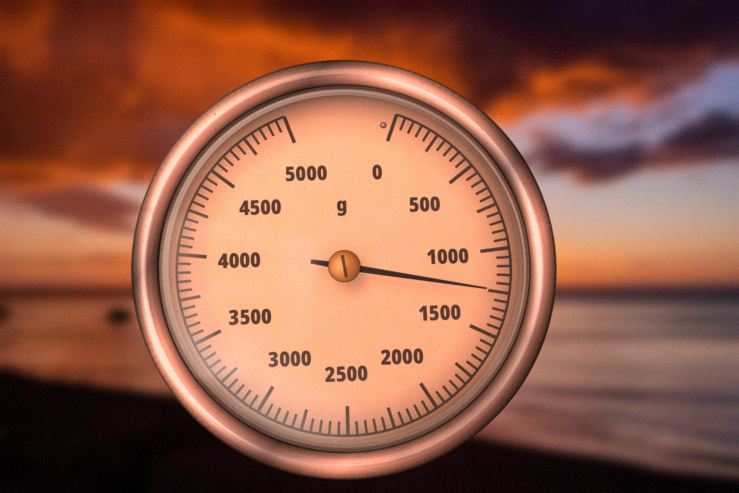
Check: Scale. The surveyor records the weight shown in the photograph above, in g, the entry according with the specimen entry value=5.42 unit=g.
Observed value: value=1250 unit=g
